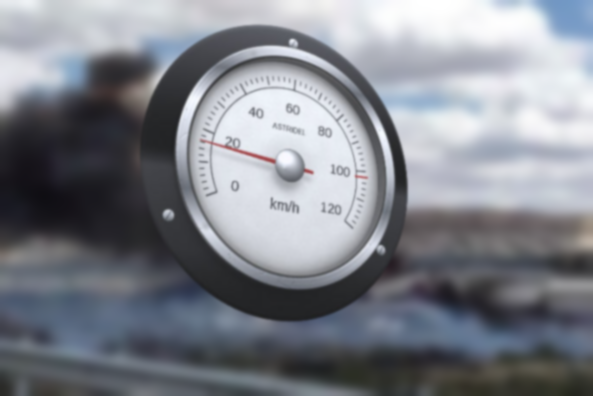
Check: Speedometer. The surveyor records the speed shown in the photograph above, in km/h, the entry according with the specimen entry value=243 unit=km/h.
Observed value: value=16 unit=km/h
